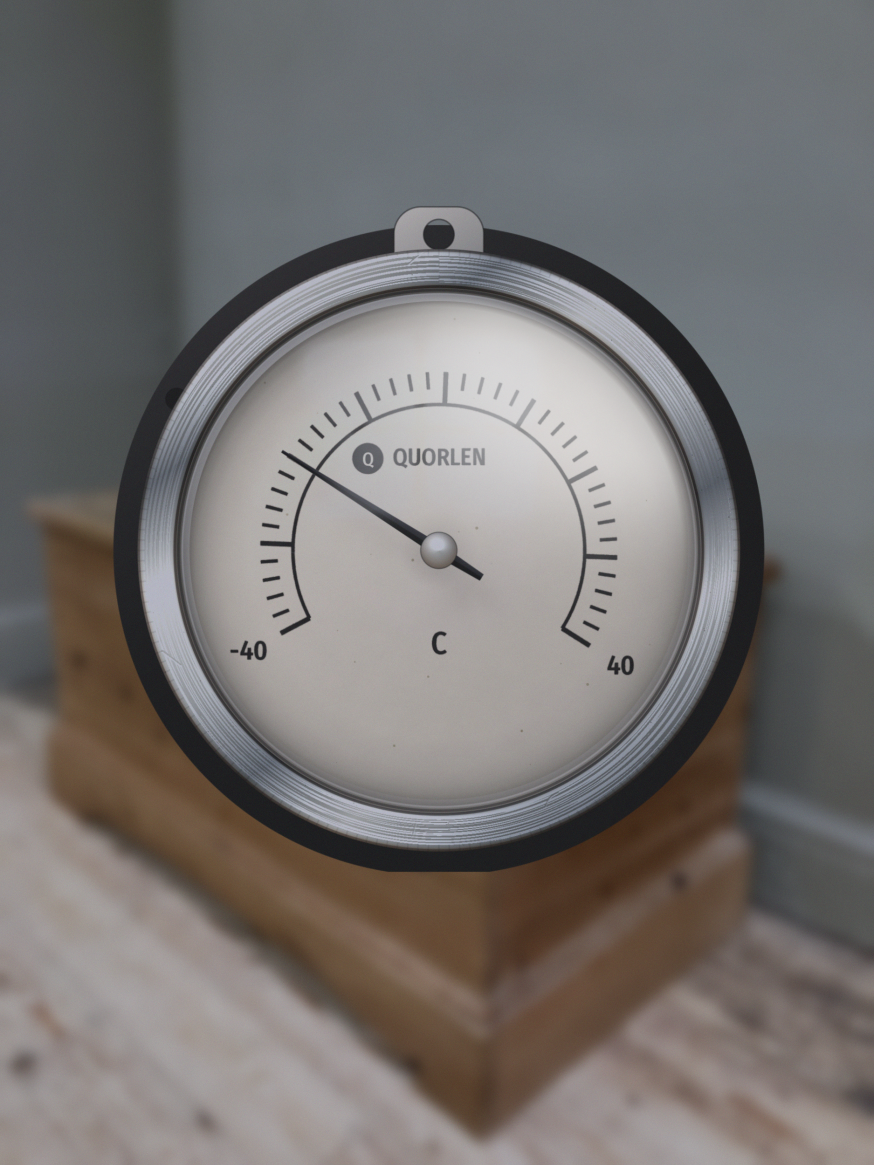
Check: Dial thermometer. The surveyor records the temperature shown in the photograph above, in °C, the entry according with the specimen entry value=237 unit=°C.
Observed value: value=-20 unit=°C
